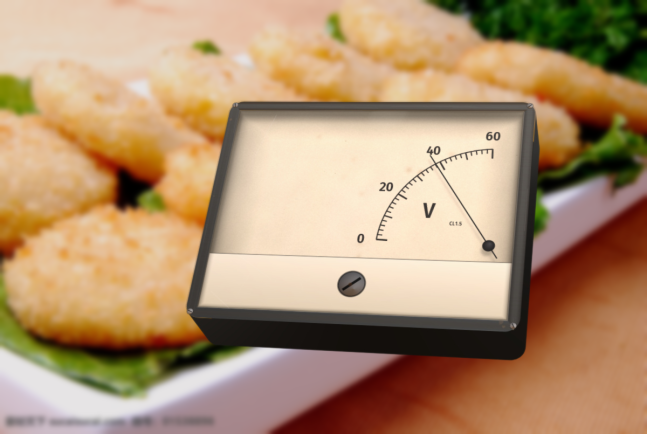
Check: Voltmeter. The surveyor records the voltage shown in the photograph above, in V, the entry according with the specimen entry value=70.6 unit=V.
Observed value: value=38 unit=V
